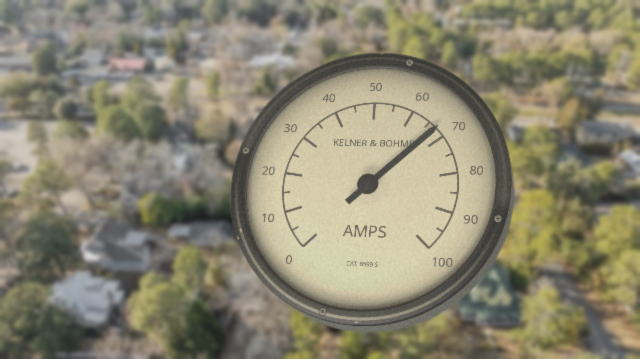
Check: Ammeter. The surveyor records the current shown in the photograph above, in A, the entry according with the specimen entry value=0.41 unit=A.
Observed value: value=67.5 unit=A
